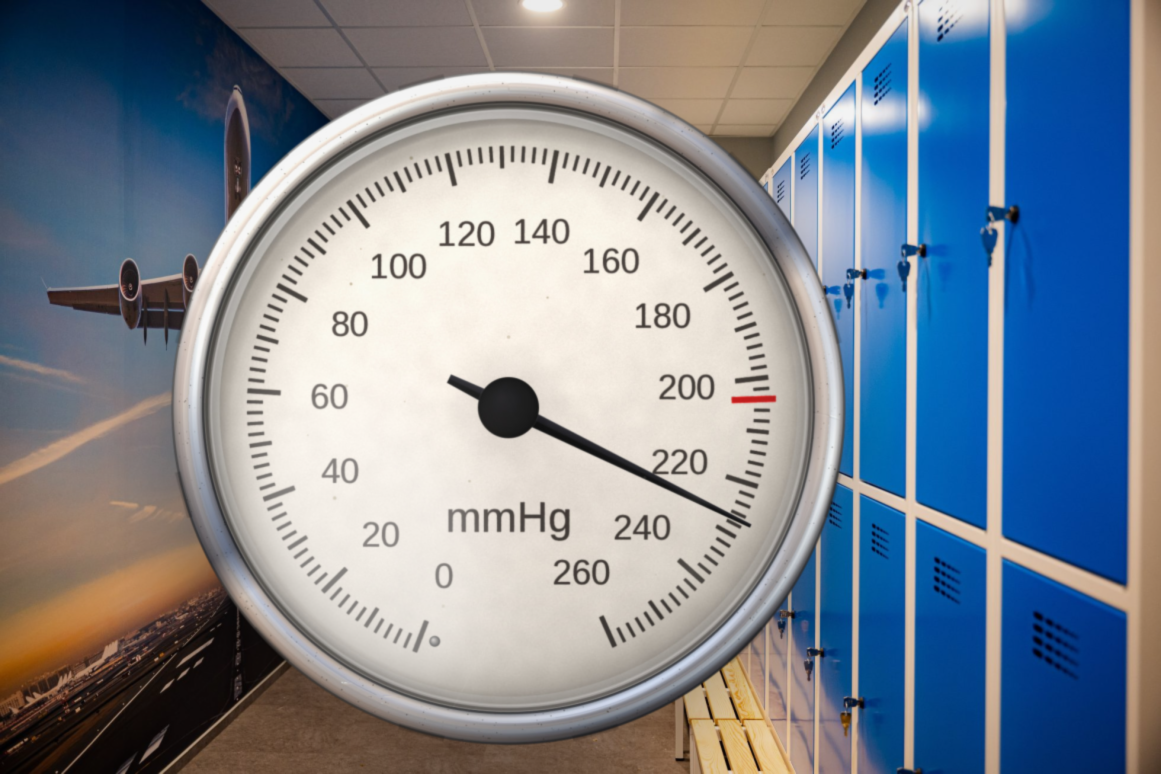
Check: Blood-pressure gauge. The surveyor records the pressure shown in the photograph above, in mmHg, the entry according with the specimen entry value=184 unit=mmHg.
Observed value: value=227 unit=mmHg
